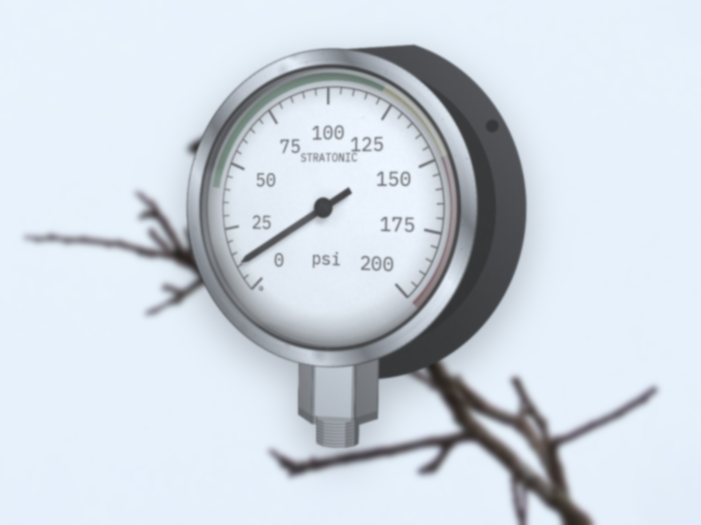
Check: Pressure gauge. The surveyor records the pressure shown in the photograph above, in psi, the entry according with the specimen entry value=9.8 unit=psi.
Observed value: value=10 unit=psi
